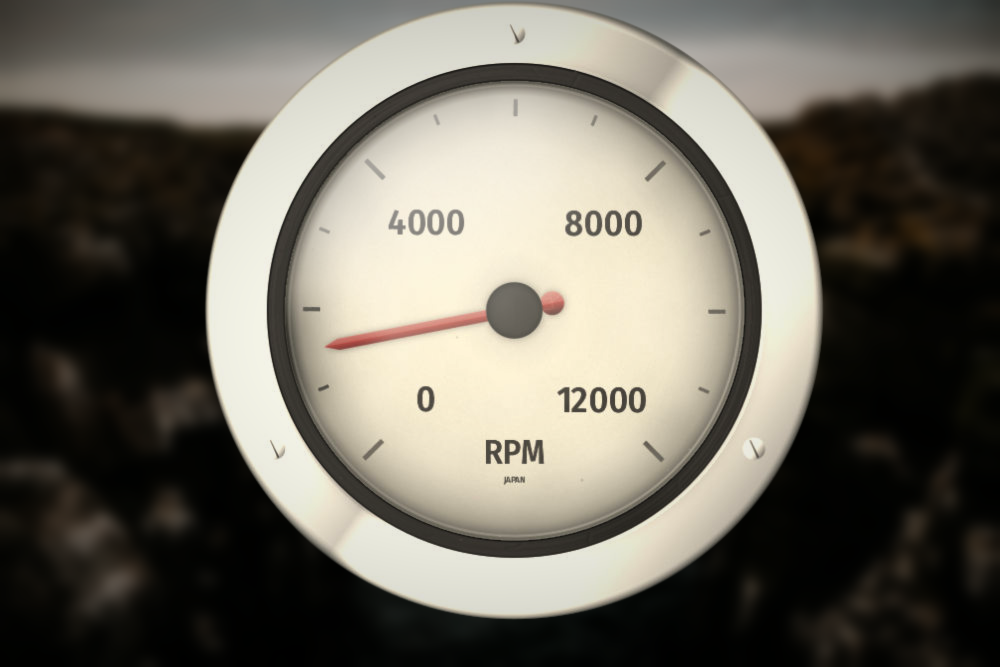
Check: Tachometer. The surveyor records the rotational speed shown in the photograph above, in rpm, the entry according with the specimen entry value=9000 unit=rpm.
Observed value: value=1500 unit=rpm
